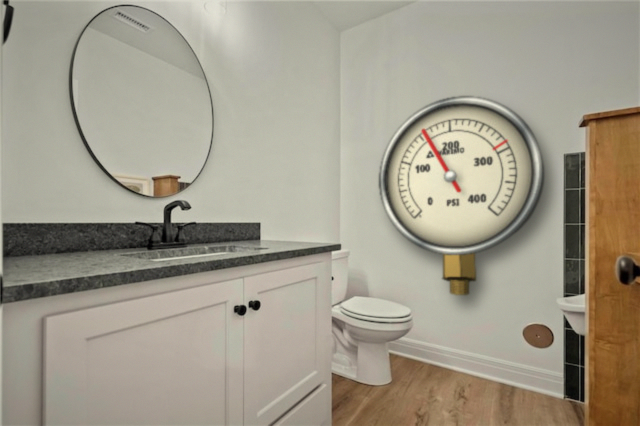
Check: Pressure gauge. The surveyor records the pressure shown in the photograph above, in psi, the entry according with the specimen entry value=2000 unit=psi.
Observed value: value=160 unit=psi
